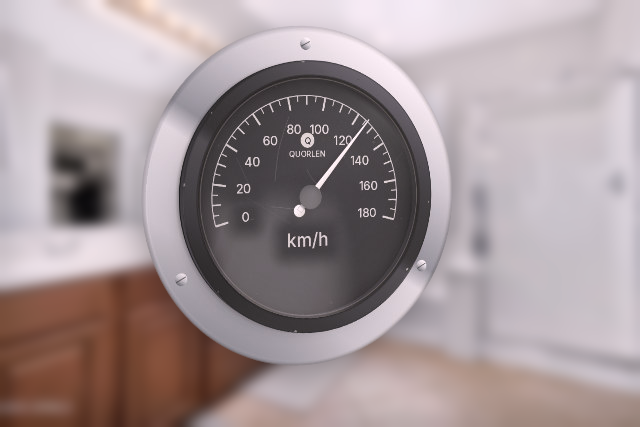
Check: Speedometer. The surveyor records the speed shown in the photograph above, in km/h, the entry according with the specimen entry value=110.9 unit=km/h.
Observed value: value=125 unit=km/h
